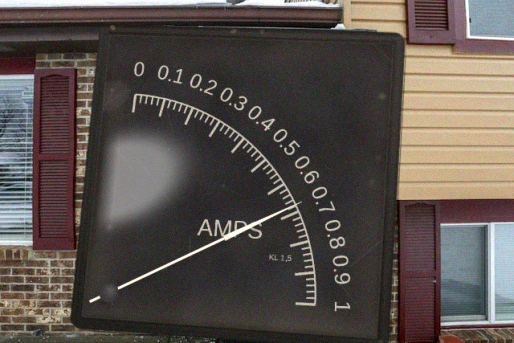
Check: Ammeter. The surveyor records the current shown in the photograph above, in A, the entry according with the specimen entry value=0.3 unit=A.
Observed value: value=0.68 unit=A
